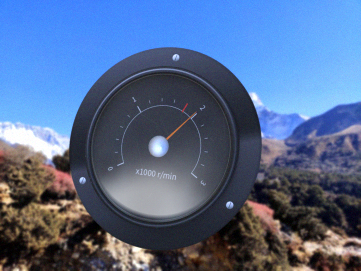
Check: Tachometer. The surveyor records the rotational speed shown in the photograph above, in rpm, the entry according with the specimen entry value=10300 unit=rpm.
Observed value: value=2000 unit=rpm
